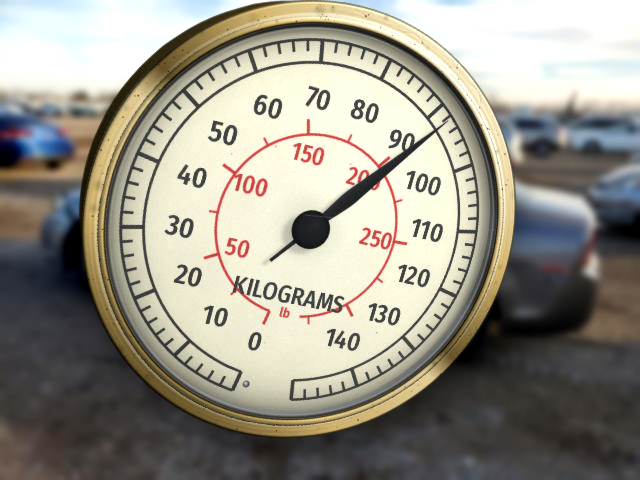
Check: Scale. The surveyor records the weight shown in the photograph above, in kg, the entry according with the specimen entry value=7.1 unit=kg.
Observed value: value=92 unit=kg
